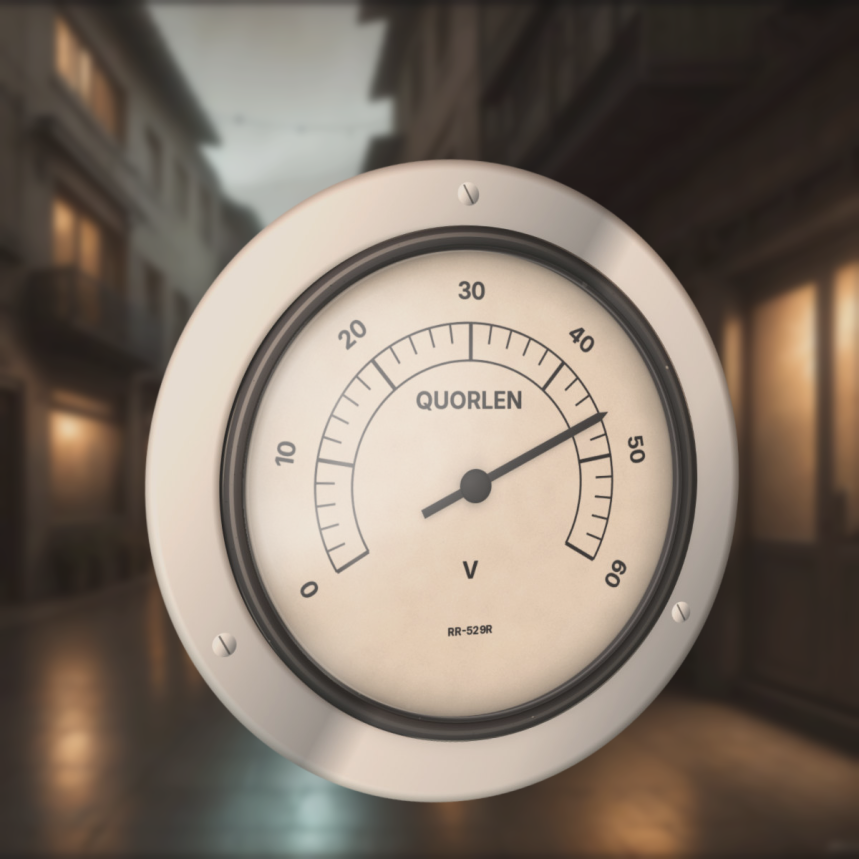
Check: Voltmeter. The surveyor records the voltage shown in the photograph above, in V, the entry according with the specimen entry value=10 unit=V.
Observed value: value=46 unit=V
